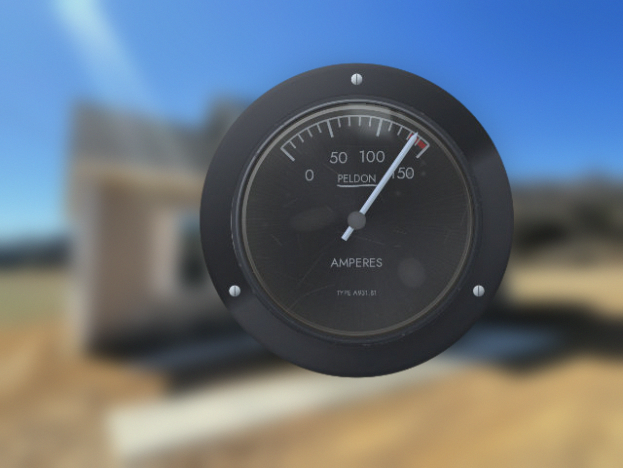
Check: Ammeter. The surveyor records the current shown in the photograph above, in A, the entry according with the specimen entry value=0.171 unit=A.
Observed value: value=135 unit=A
